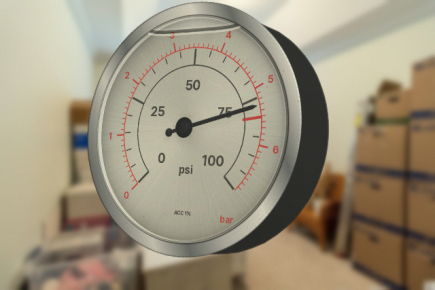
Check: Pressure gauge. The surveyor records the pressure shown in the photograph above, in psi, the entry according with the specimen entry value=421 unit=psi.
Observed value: value=77.5 unit=psi
